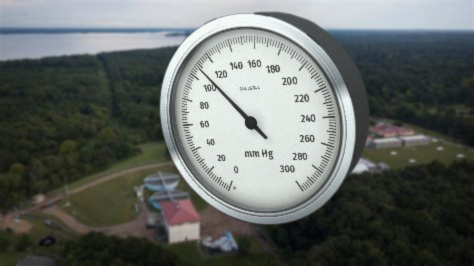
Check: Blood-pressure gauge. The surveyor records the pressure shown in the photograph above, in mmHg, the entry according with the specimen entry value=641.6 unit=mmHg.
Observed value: value=110 unit=mmHg
